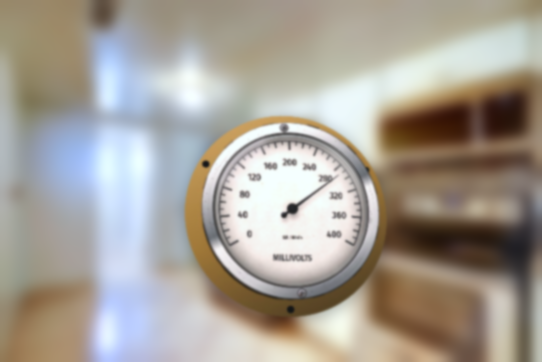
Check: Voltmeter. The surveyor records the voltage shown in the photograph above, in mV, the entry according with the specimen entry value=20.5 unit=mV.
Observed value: value=290 unit=mV
